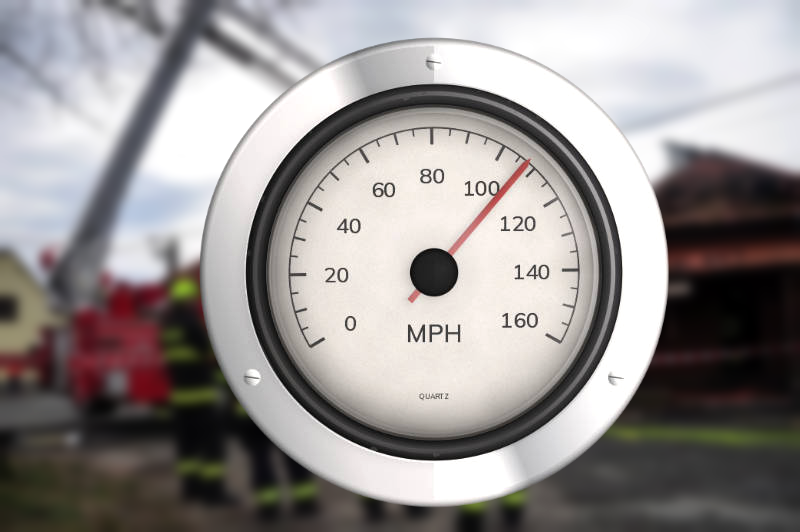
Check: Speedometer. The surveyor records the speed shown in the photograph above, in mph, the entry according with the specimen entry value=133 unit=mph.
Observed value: value=107.5 unit=mph
